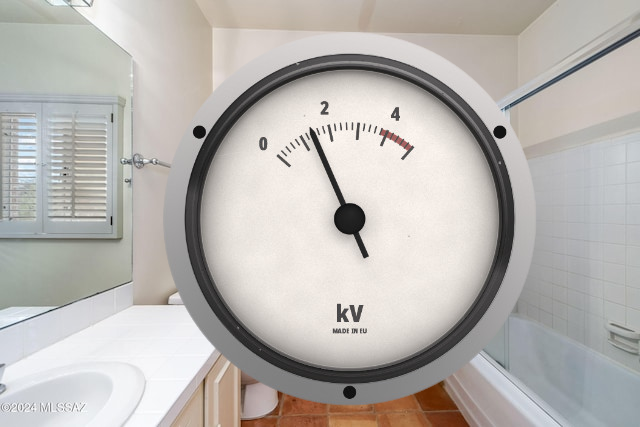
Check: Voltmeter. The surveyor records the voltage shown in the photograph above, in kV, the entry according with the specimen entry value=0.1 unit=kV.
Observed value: value=1.4 unit=kV
